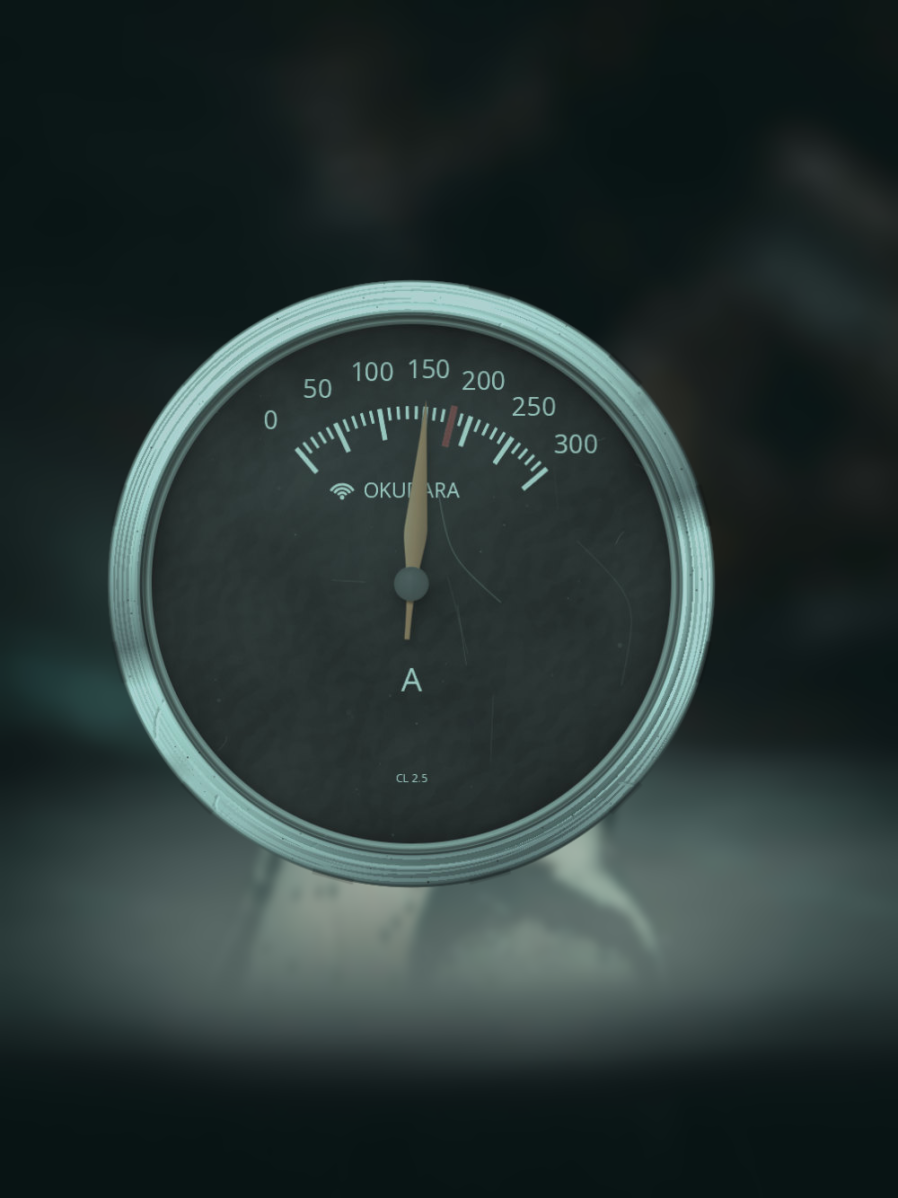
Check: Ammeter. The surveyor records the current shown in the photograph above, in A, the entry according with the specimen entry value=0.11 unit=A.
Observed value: value=150 unit=A
